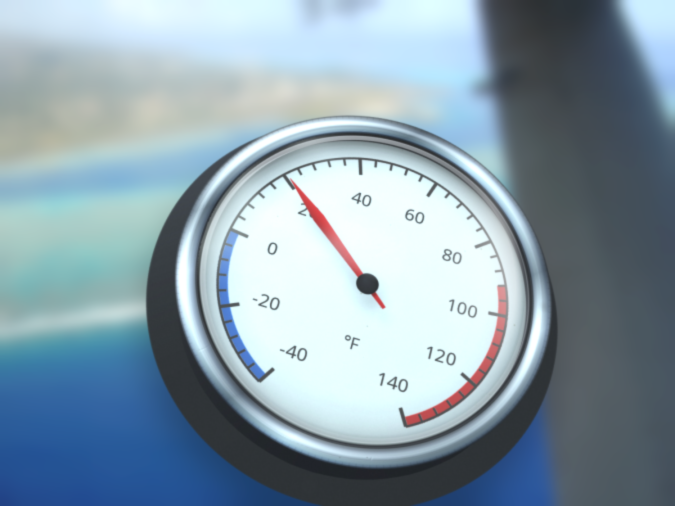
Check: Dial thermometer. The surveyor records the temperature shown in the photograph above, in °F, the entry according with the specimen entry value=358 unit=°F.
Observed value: value=20 unit=°F
